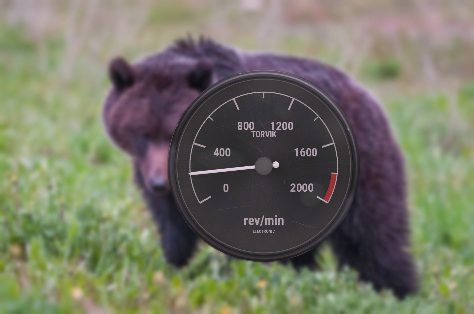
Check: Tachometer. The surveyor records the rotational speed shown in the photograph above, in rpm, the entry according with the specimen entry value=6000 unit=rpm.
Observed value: value=200 unit=rpm
